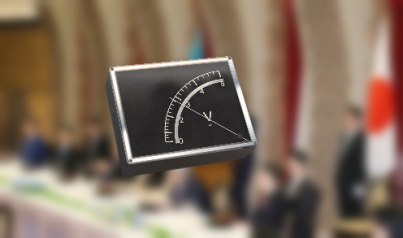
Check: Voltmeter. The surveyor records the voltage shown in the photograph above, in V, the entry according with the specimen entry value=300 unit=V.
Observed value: value=2.8 unit=V
